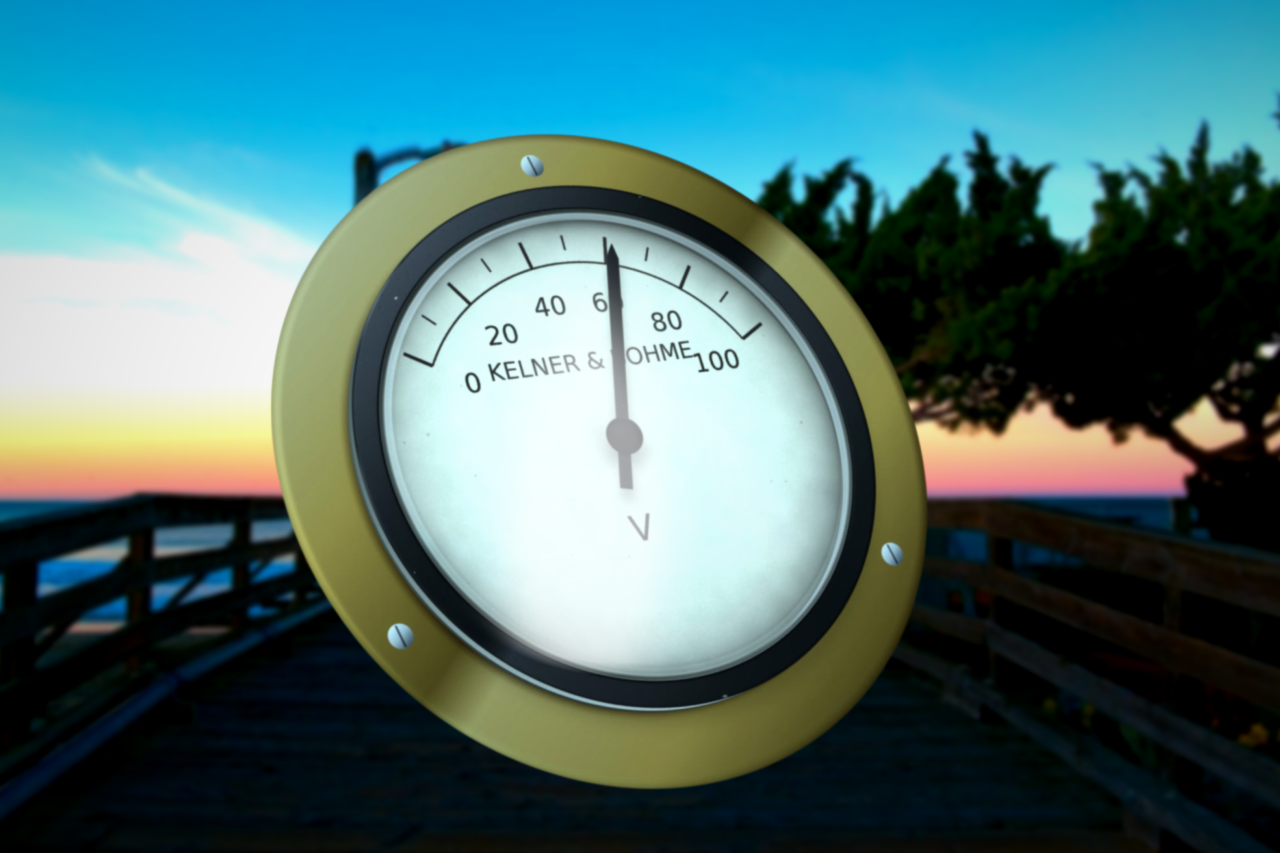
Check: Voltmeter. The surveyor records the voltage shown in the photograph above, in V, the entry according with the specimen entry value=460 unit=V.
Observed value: value=60 unit=V
